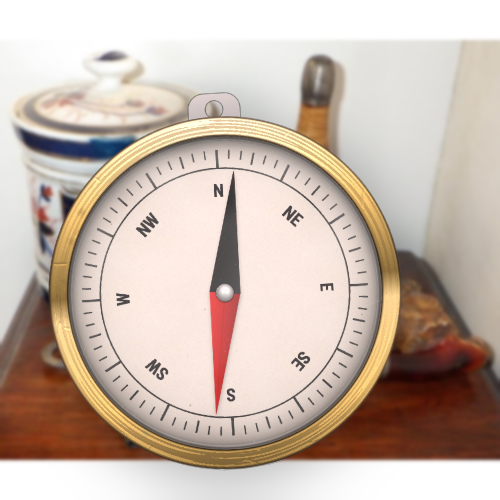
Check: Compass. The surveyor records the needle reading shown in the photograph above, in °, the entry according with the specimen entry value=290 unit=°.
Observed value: value=187.5 unit=°
